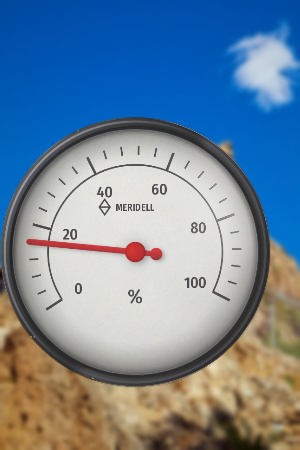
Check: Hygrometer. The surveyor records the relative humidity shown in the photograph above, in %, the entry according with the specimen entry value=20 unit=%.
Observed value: value=16 unit=%
